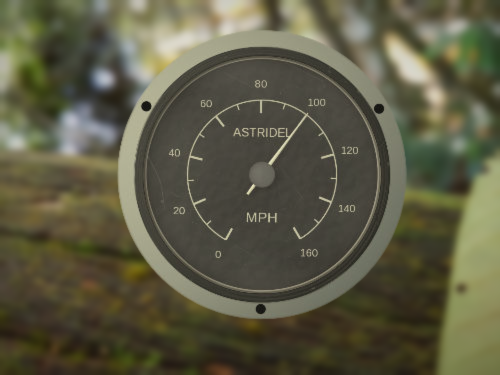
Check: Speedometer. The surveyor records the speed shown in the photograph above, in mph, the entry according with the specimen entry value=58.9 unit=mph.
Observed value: value=100 unit=mph
